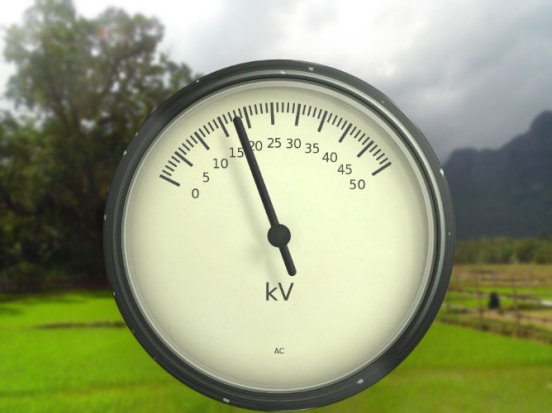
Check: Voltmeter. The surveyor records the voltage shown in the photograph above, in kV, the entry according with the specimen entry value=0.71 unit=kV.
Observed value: value=18 unit=kV
